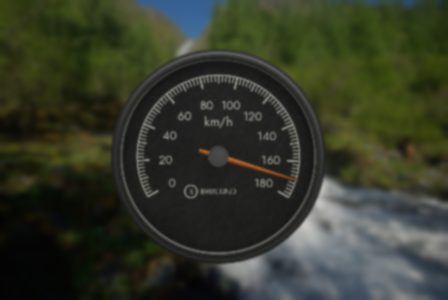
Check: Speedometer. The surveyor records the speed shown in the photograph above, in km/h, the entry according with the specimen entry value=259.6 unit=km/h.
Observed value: value=170 unit=km/h
